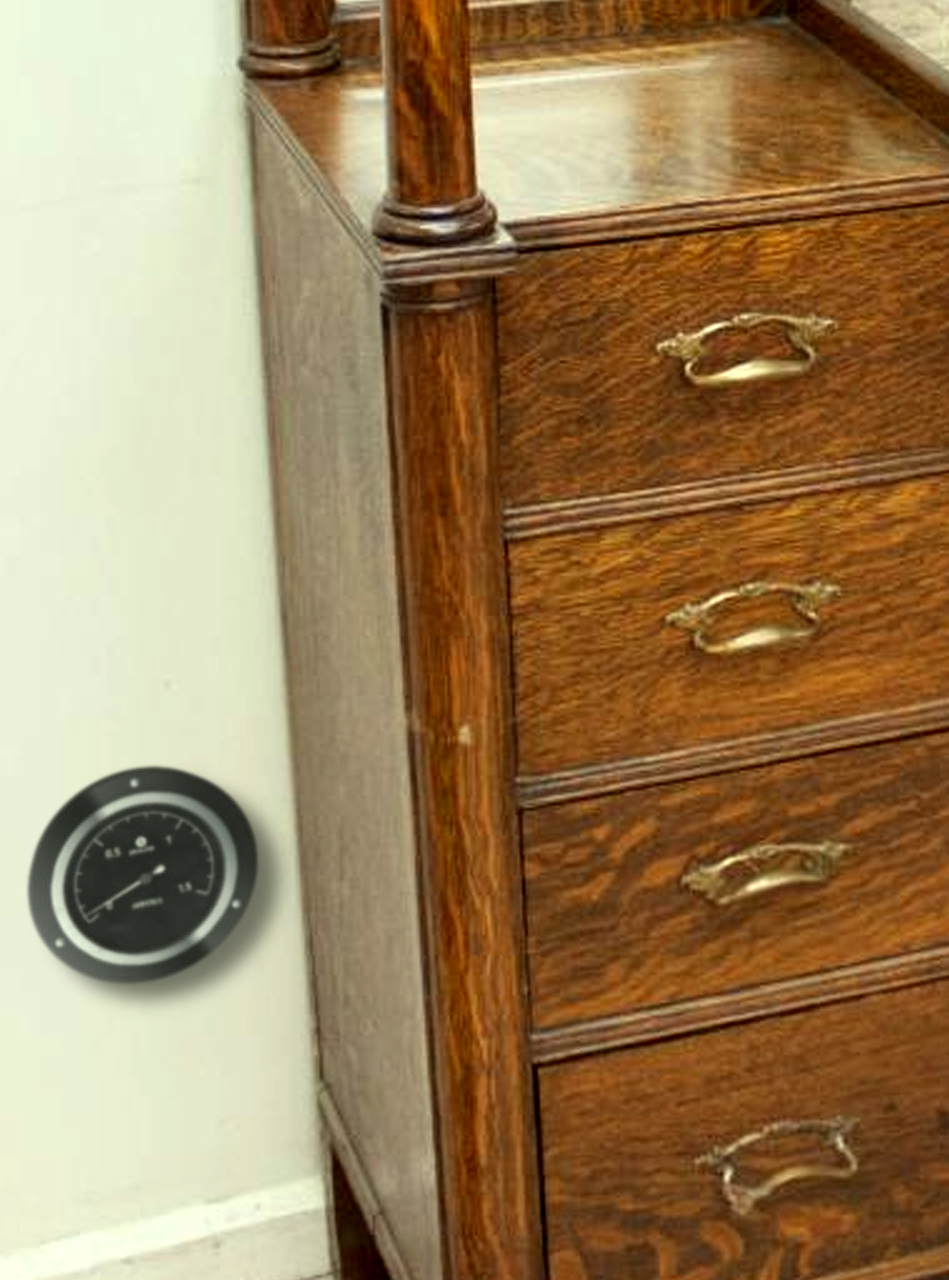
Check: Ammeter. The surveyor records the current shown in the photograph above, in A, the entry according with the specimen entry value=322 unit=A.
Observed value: value=0.05 unit=A
